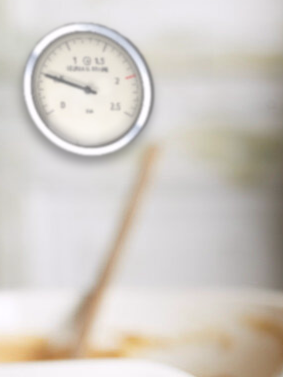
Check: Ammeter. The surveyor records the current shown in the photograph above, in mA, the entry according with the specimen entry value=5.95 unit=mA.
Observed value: value=0.5 unit=mA
